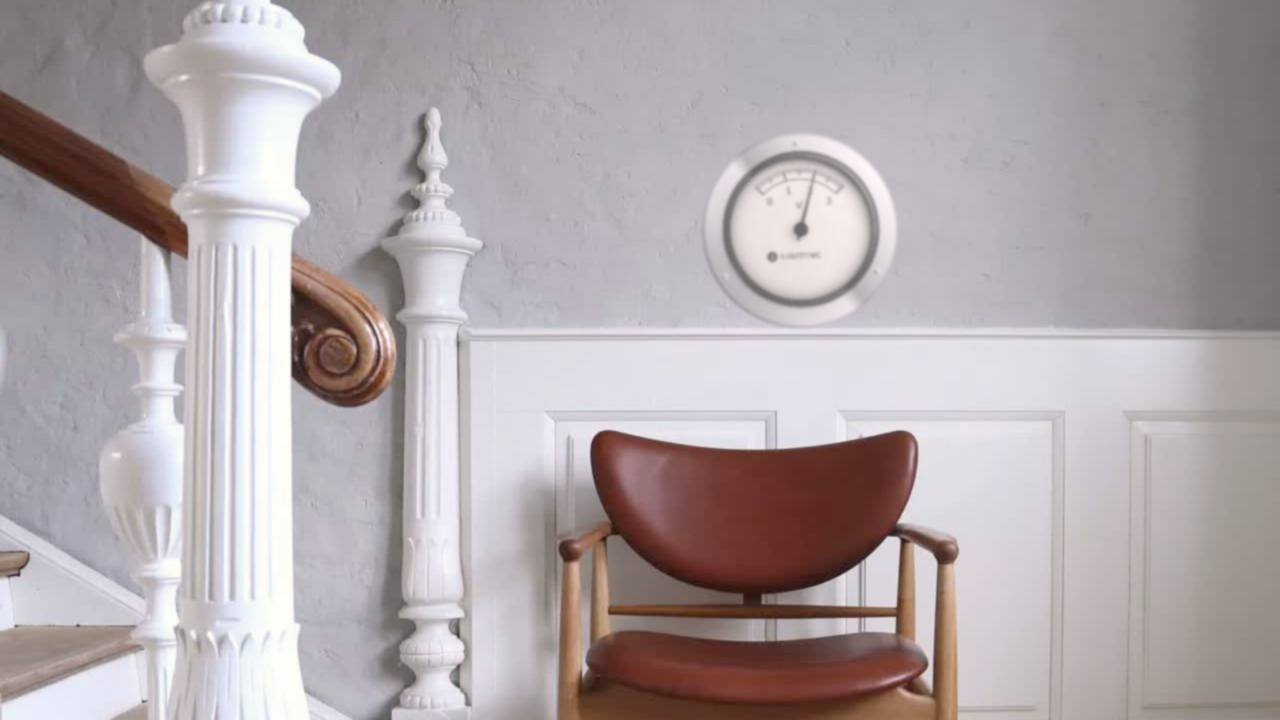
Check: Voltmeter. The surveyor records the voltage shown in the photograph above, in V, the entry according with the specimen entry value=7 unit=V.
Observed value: value=2 unit=V
